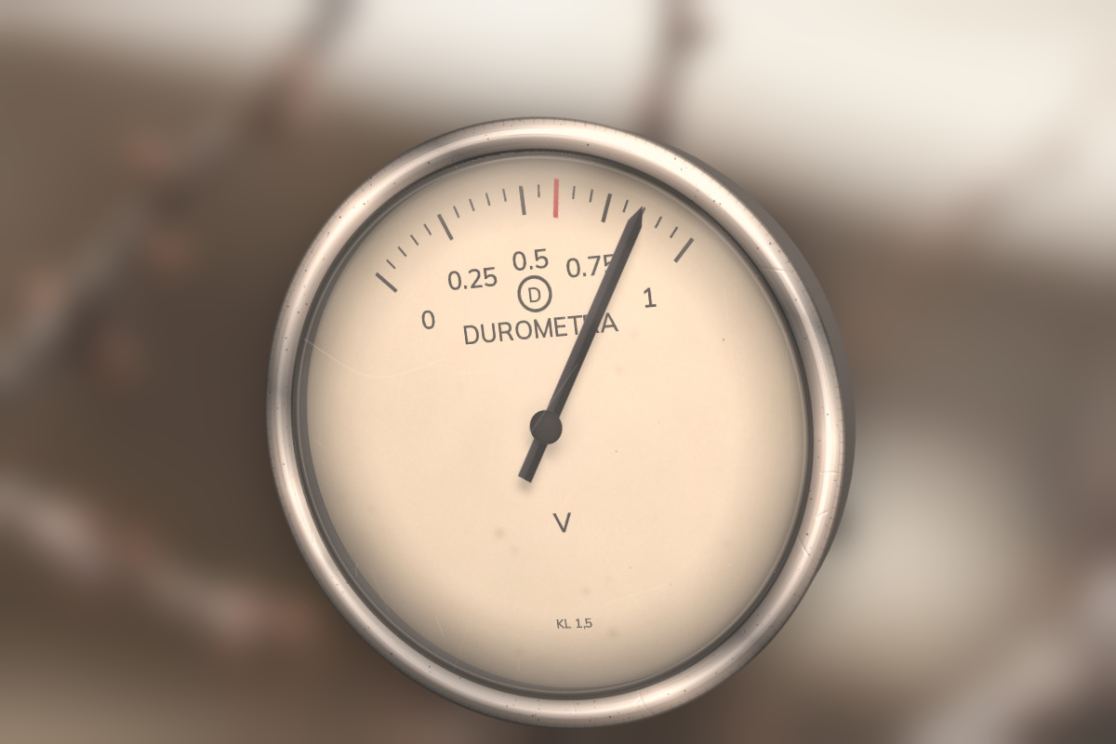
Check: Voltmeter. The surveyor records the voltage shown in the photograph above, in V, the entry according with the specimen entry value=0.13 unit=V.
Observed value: value=0.85 unit=V
